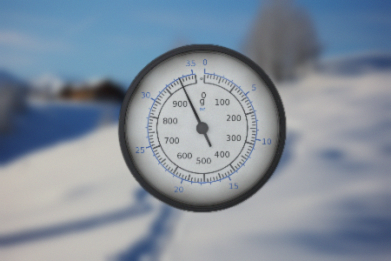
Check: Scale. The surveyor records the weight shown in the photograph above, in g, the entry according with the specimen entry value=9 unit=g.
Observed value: value=950 unit=g
